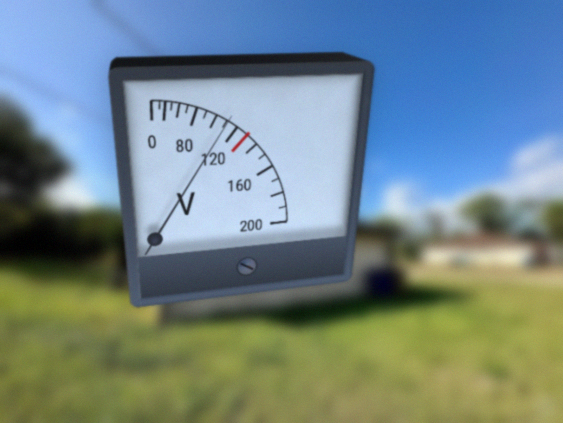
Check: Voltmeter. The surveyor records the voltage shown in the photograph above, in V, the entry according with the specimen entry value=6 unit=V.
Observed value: value=110 unit=V
